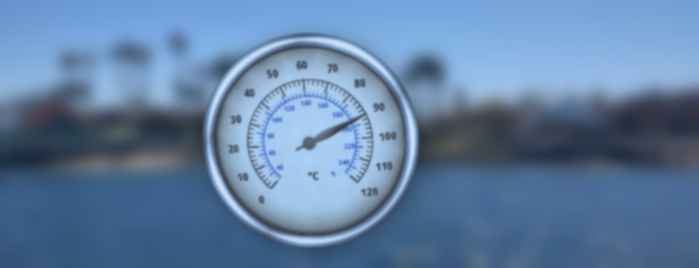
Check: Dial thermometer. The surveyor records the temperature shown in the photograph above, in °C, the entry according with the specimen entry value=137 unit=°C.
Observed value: value=90 unit=°C
